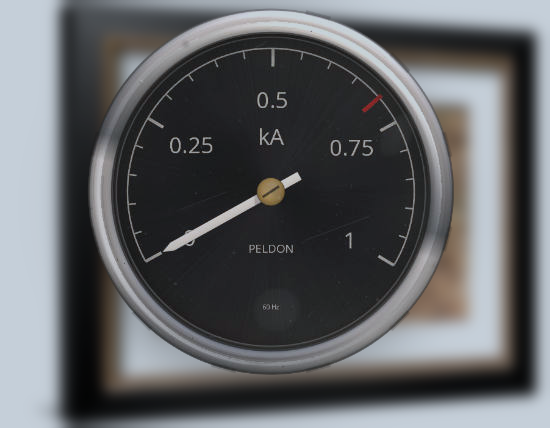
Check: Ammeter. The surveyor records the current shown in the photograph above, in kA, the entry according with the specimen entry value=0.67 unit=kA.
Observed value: value=0 unit=kA
